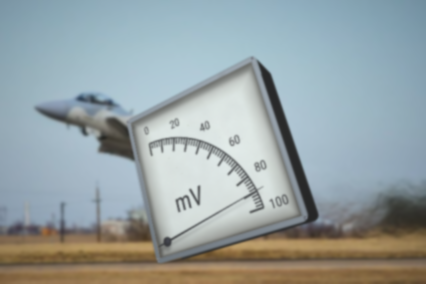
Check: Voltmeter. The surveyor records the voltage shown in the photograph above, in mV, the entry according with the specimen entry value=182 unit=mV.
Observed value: value=90 unit=mV
